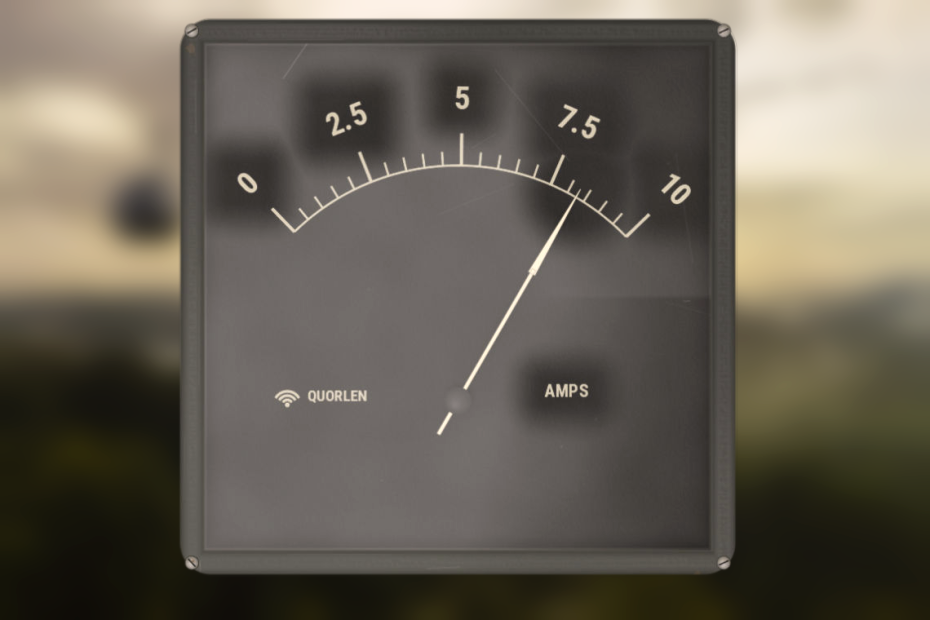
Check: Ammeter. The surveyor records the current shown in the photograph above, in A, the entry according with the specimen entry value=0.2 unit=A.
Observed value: value=8.25 unit=A
